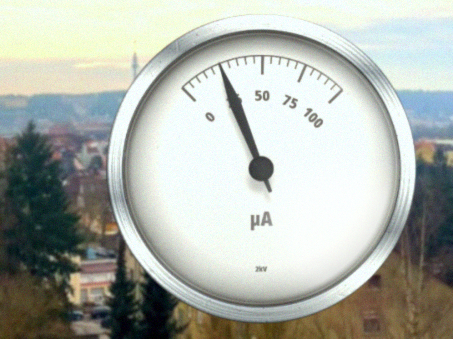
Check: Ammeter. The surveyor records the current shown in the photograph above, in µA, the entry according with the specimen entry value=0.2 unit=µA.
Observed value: value=25 unit=µA
